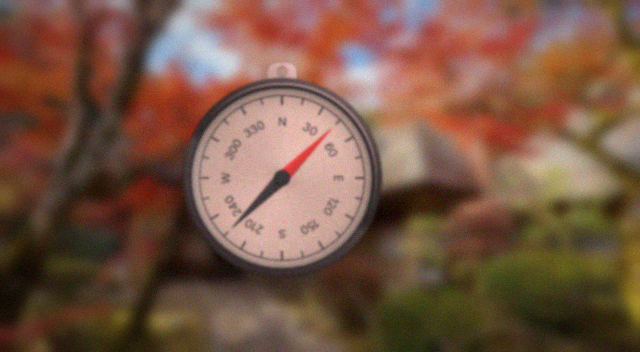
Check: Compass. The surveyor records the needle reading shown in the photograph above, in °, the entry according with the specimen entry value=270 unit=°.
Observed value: value=45 unit=°
